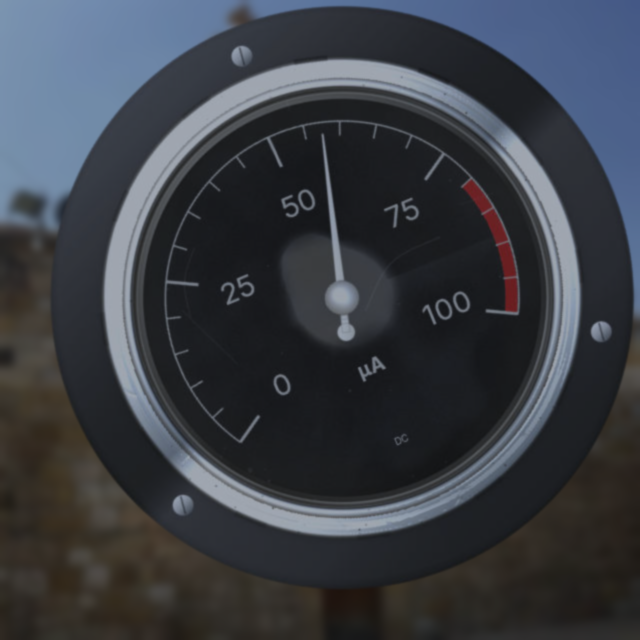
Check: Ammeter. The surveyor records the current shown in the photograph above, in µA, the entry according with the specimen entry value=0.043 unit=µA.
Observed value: value=57.5 unit=µA
